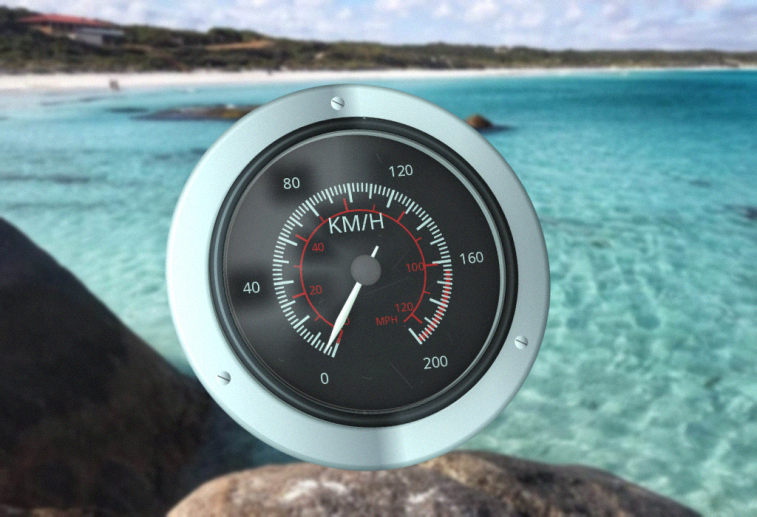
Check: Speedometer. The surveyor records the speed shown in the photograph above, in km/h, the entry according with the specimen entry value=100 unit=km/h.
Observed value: value=4 unit=km/h
